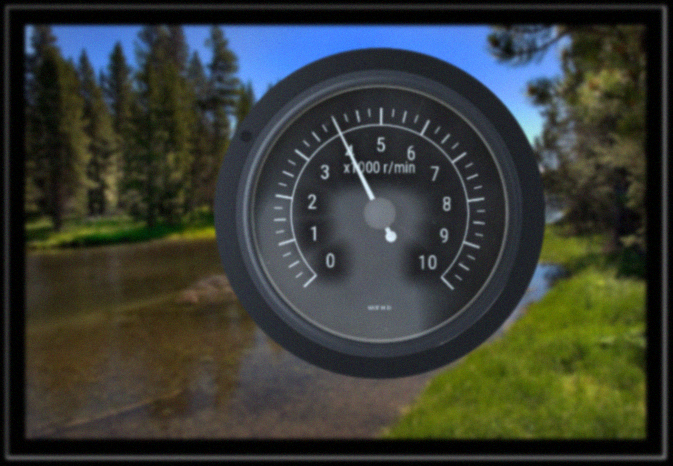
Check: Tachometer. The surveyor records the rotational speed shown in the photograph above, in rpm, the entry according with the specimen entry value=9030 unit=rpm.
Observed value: value=4000 unit=rpm
